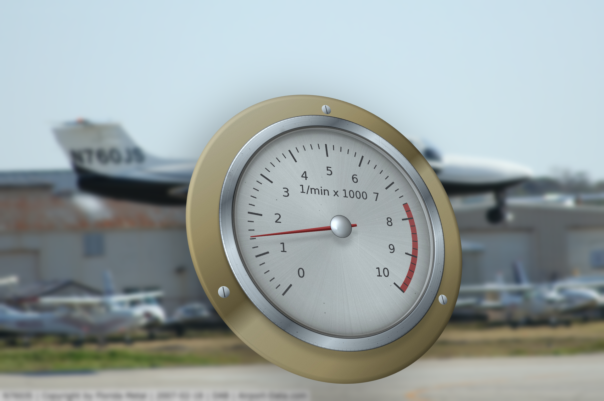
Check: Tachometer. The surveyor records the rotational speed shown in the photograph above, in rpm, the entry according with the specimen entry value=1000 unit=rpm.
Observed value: value=1400 unit=rpm
